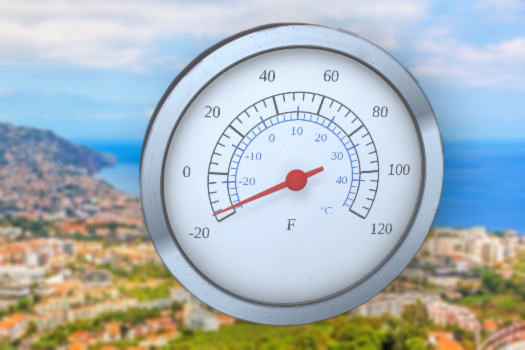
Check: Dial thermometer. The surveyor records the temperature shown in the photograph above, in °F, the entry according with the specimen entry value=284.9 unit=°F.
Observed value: value=-16 unit=°F
